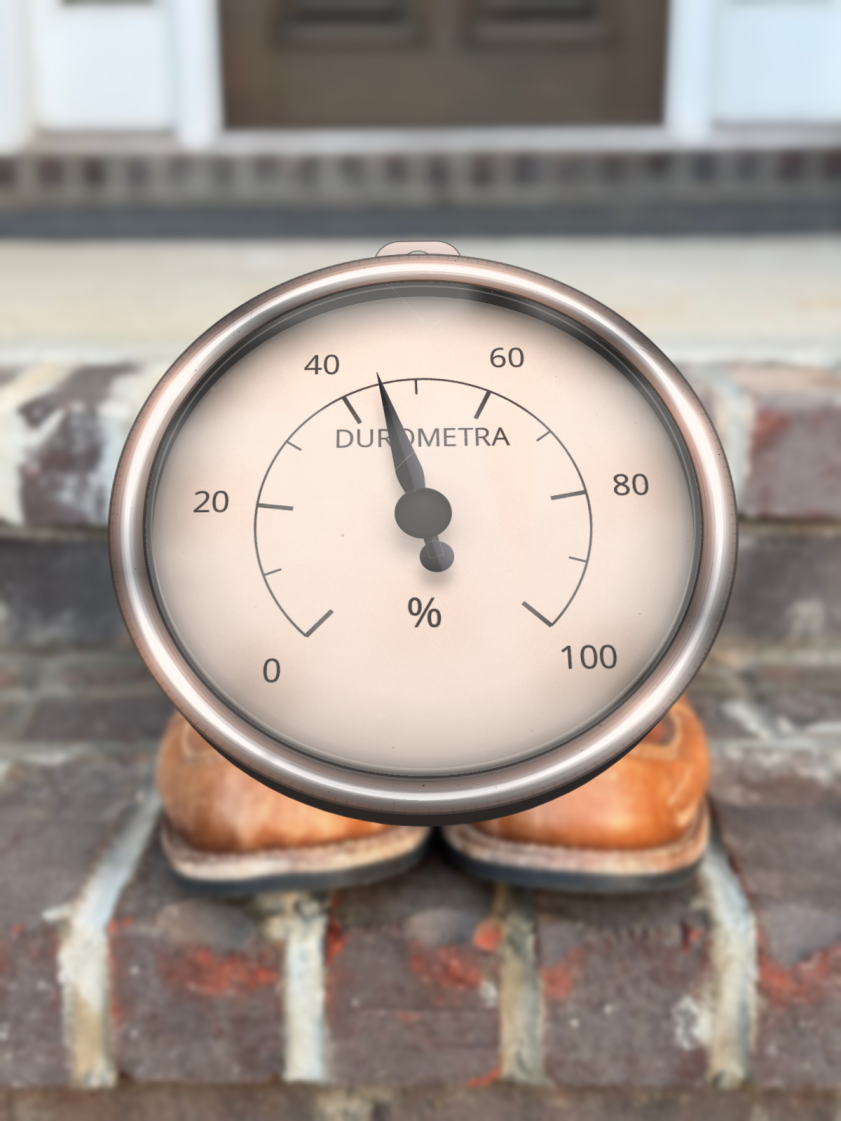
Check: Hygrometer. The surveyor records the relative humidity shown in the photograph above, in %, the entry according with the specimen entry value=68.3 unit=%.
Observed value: value=45 unit=%
